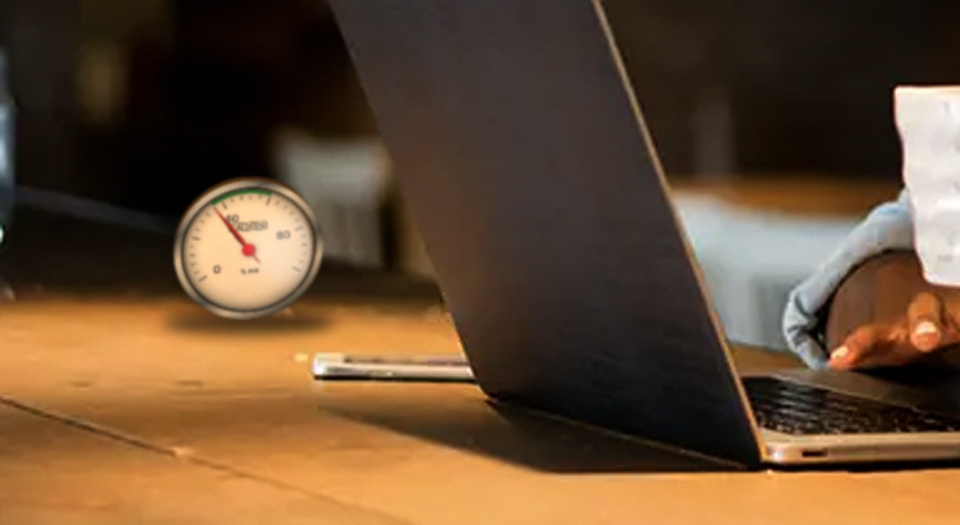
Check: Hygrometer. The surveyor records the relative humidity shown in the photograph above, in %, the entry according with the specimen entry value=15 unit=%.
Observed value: value=36 unit=%
